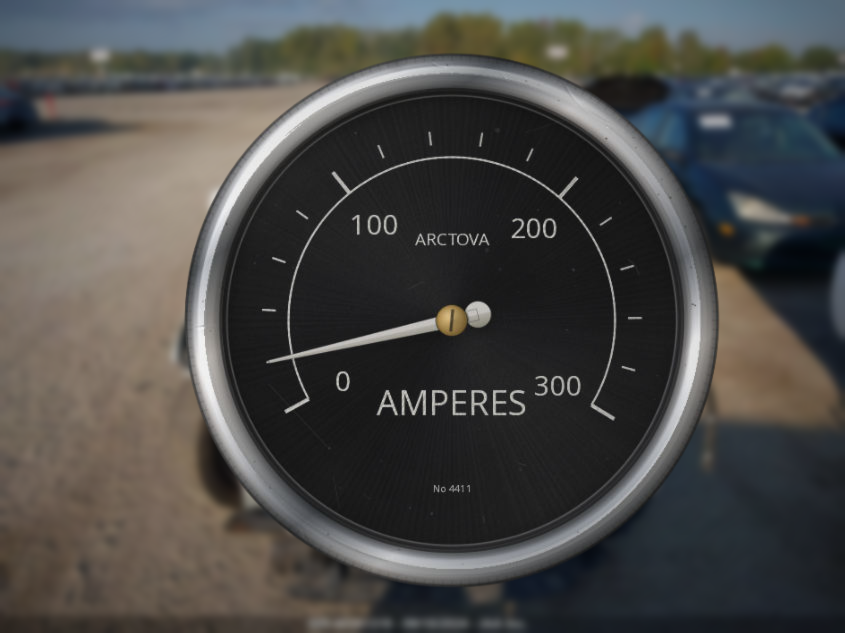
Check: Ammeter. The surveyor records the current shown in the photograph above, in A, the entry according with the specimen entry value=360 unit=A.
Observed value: value=20 unit=A
